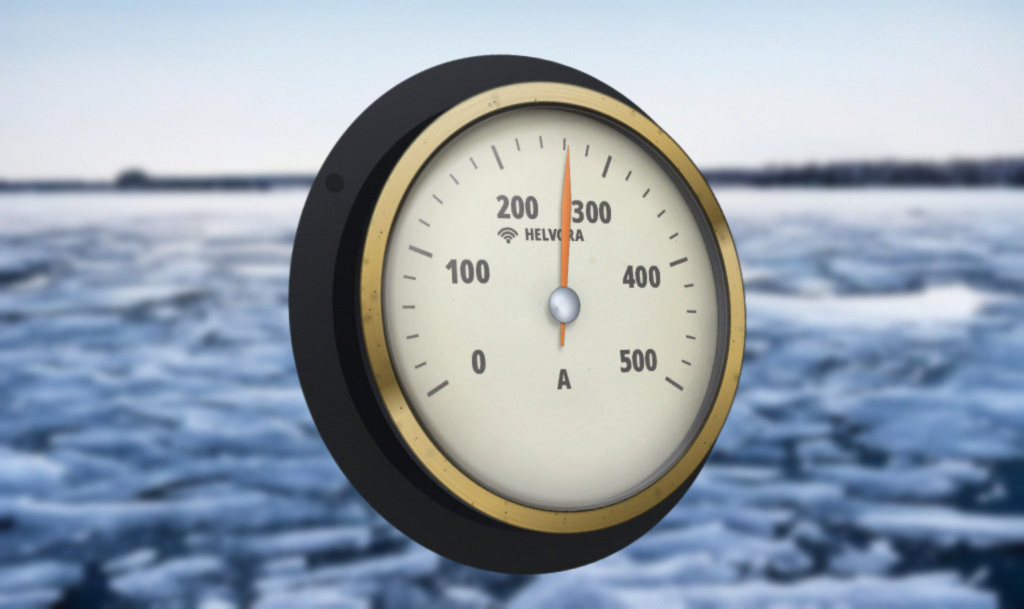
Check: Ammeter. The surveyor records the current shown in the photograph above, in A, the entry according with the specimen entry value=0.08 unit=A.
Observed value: value=260 unit=A
